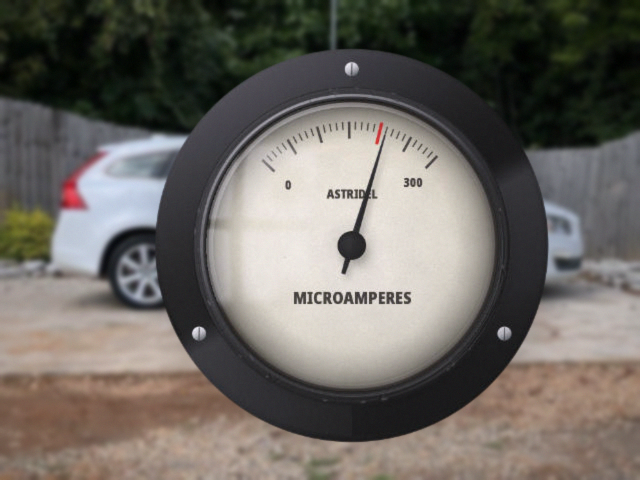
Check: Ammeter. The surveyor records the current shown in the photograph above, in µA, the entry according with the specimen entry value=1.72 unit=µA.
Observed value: value=210 unit=µA
